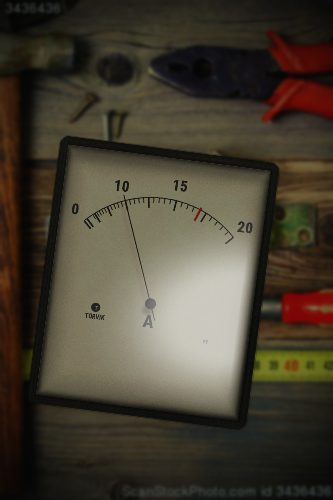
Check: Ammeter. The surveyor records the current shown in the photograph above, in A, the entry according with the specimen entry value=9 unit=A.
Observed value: value=10 unit=A
